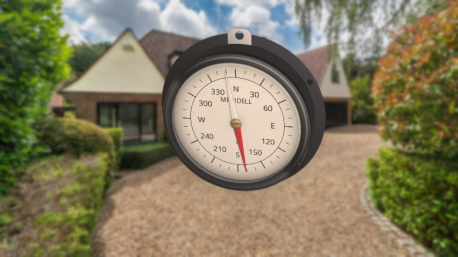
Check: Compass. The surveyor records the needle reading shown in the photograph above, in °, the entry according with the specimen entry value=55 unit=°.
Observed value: value=170 unit=°
